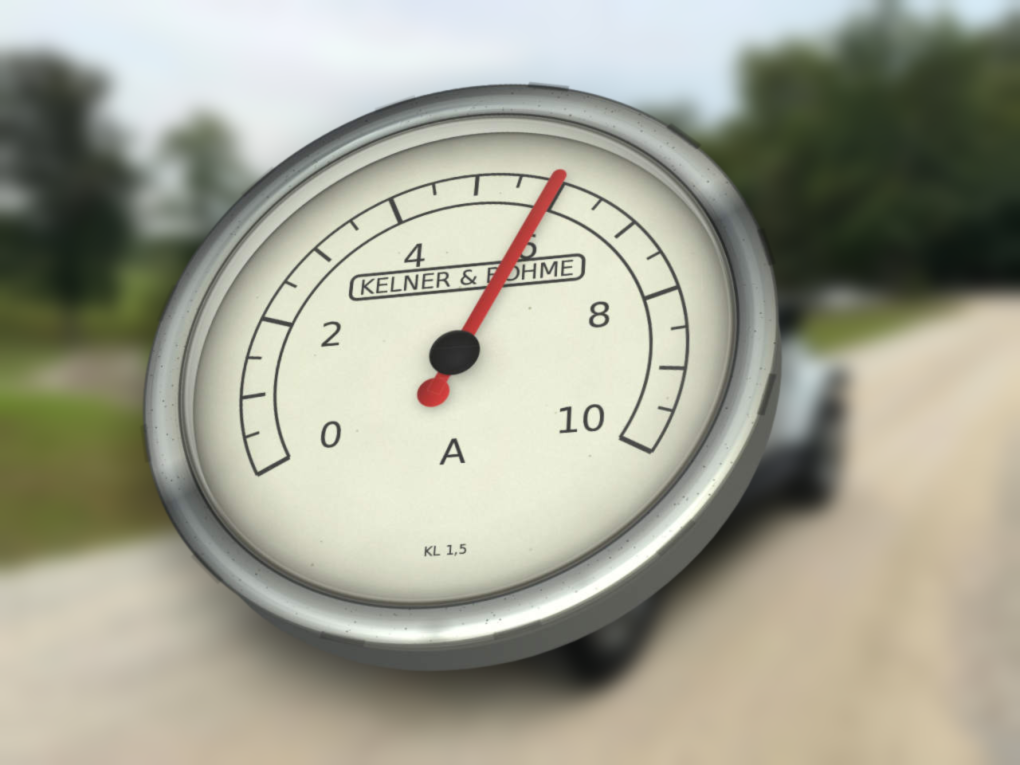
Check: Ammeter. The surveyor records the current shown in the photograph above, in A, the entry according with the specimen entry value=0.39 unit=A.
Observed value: value=6 unit=A
